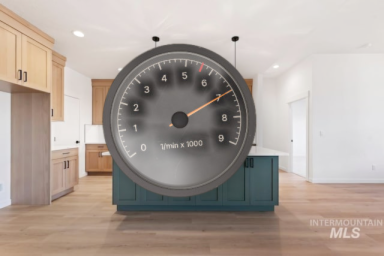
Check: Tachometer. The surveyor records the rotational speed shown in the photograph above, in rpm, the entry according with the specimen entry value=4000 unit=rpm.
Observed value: value=7000 unit=rpm
